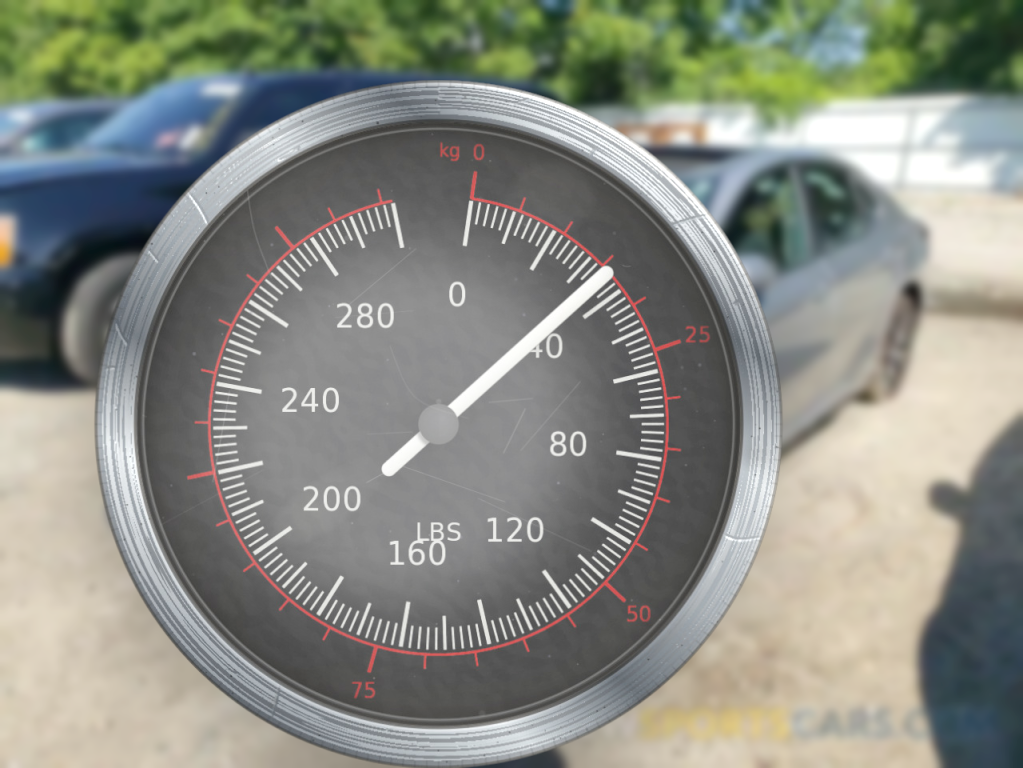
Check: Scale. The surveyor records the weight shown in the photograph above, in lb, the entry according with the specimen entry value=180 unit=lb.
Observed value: value=35 unit=lb
